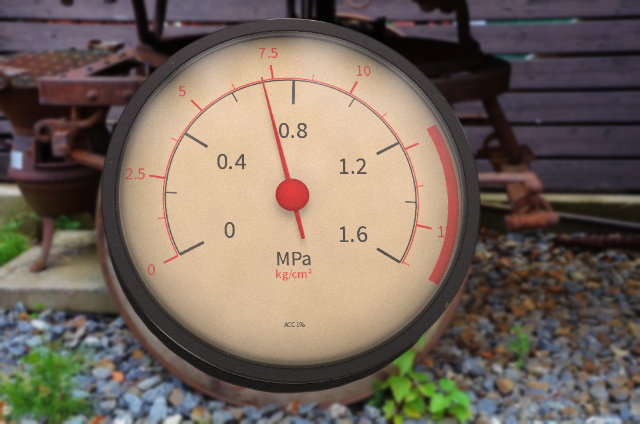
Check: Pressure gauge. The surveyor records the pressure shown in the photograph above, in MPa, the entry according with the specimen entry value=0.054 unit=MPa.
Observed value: value=0.7 unit=MPa
